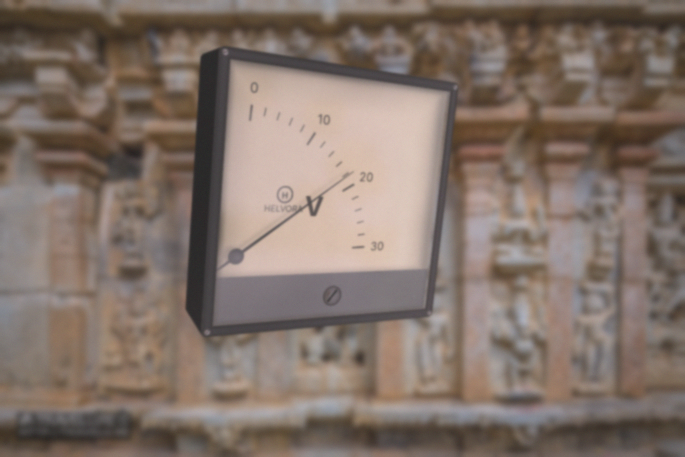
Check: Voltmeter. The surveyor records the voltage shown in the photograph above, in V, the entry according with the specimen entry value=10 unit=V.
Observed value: value=18 unit=V
